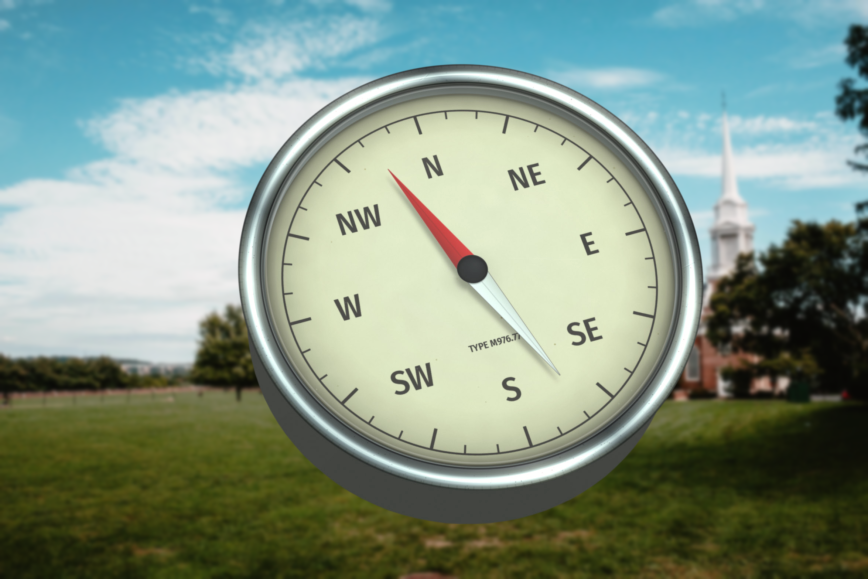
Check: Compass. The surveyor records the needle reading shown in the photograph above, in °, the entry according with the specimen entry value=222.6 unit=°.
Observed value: value=340 unit=°
